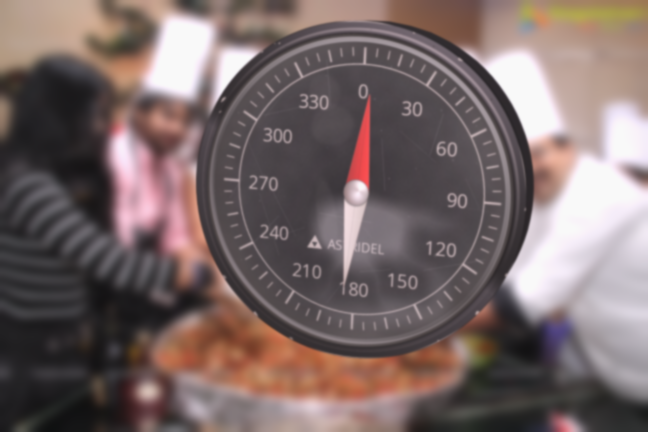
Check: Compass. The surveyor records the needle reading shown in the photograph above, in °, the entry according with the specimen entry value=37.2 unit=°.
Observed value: value=5 unit=°
